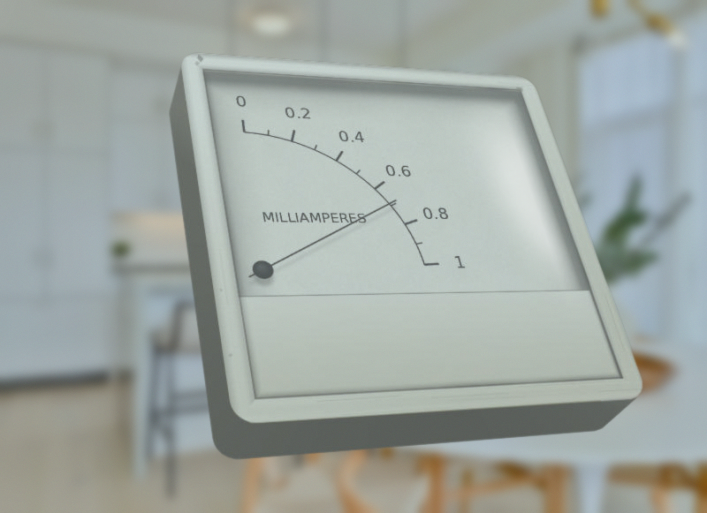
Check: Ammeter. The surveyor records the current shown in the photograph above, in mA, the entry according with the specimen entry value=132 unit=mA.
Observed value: value=0.7 unit=mA
